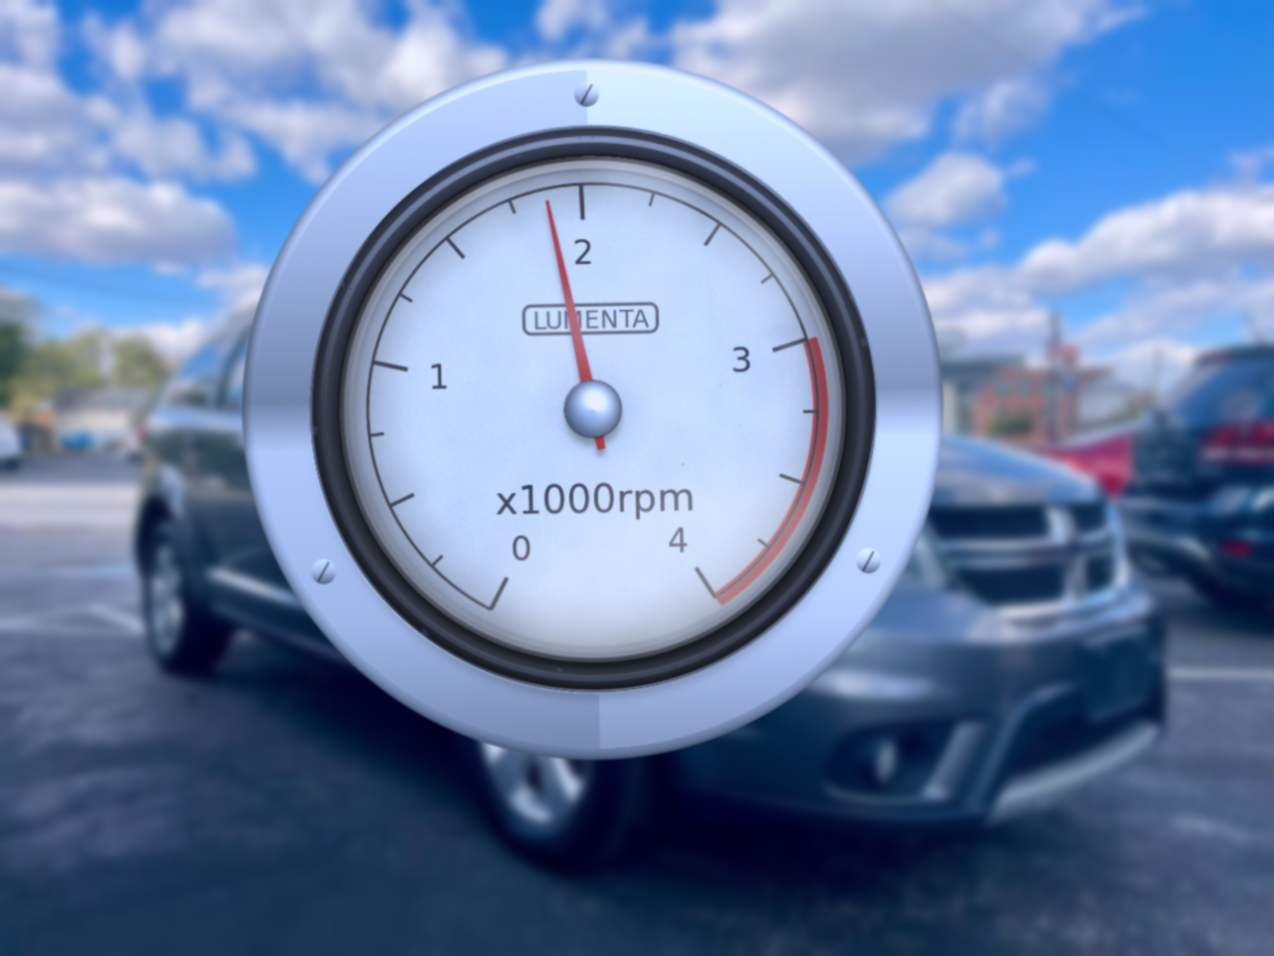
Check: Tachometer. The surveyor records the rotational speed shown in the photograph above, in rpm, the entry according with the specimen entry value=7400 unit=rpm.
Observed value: value=1875 unit=rpm
